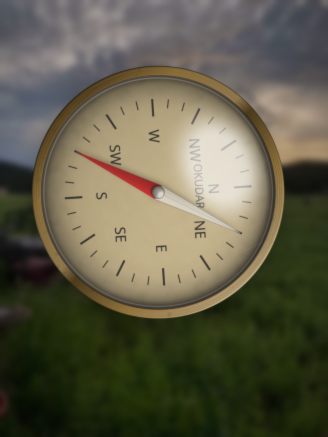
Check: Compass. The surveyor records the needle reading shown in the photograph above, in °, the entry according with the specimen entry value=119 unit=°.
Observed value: value=210 unit=°
